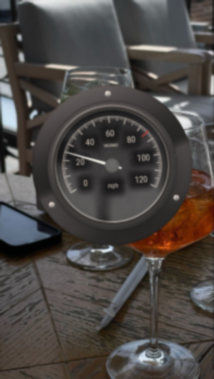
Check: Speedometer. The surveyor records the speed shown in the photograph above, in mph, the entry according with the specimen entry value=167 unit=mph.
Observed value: value=25 unit=mph
